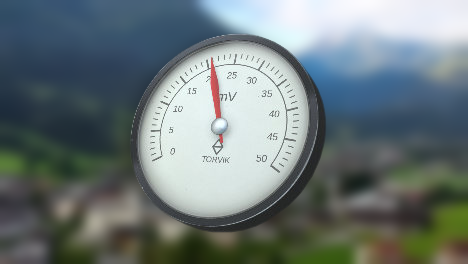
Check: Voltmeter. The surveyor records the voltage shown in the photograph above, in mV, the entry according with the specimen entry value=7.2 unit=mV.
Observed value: value=21 unit=mV
